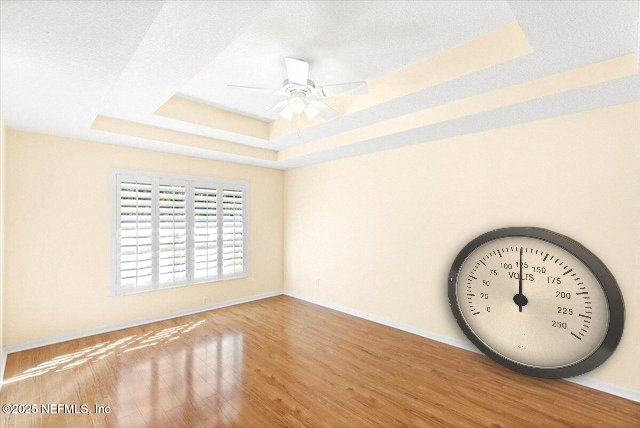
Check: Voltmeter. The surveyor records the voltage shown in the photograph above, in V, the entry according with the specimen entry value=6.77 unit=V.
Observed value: value=125 unit=V
